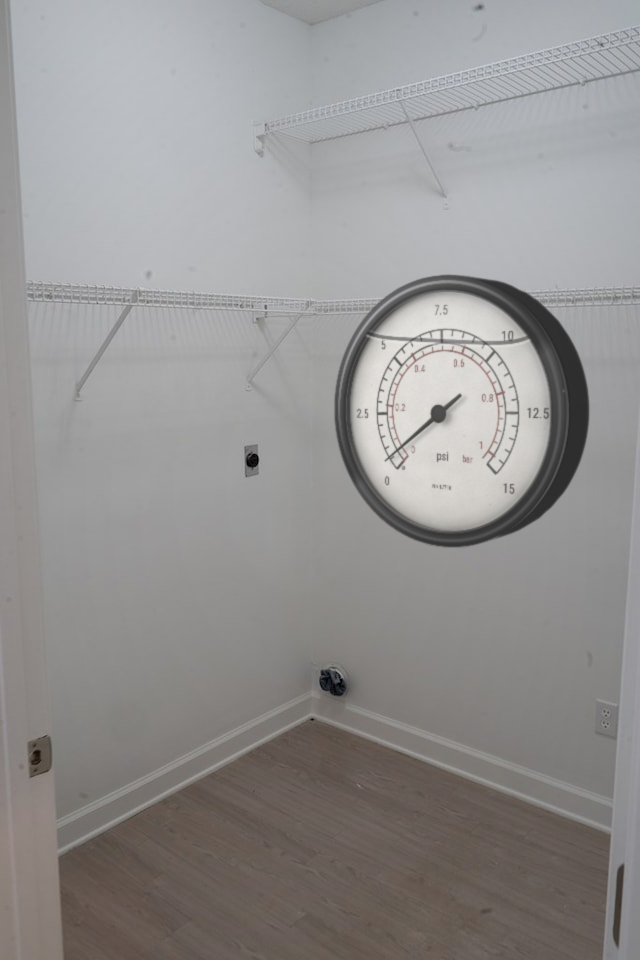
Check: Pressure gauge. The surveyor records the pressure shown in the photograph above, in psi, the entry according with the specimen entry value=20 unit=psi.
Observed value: value=0.5 unit=psi
